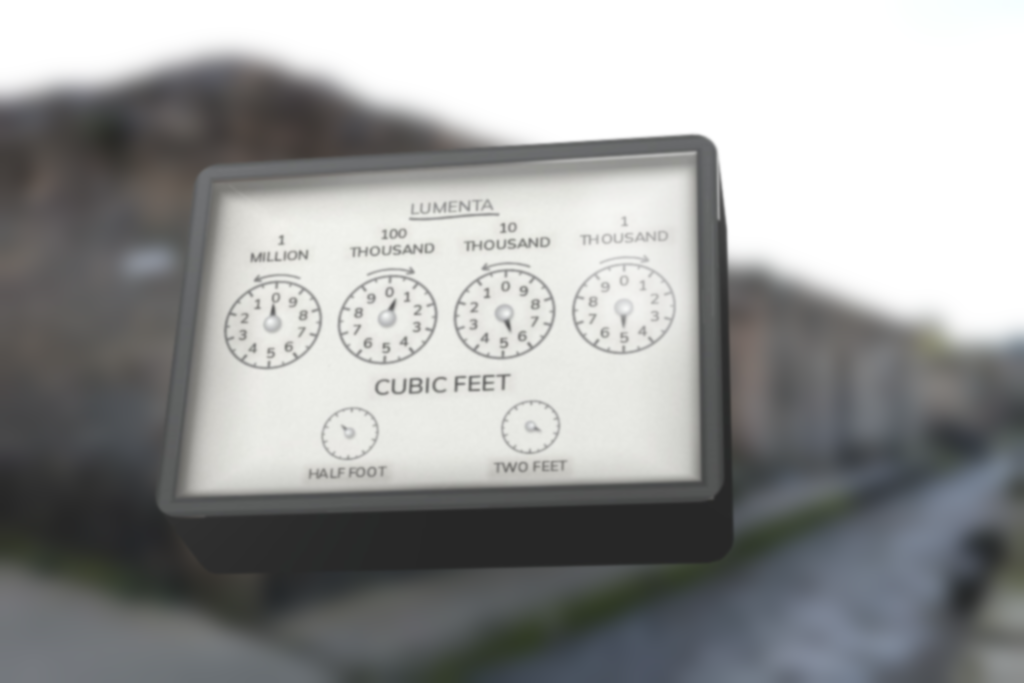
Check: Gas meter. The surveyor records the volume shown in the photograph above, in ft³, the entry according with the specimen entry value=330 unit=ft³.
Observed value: value=5500 unit=ft³
